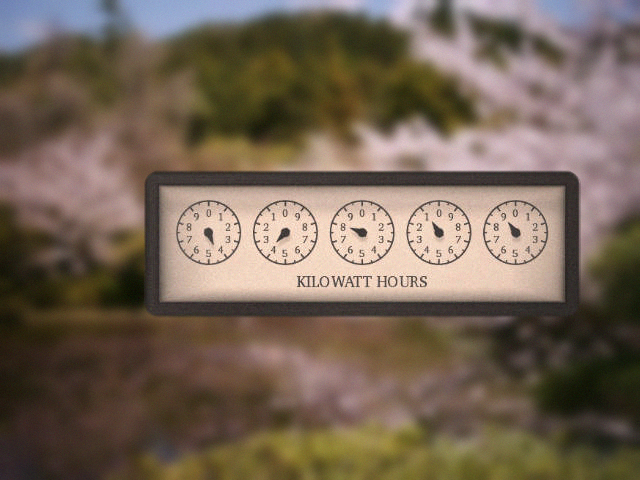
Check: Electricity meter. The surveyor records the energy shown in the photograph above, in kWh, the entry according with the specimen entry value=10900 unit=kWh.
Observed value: value=43809 unit=kWh
